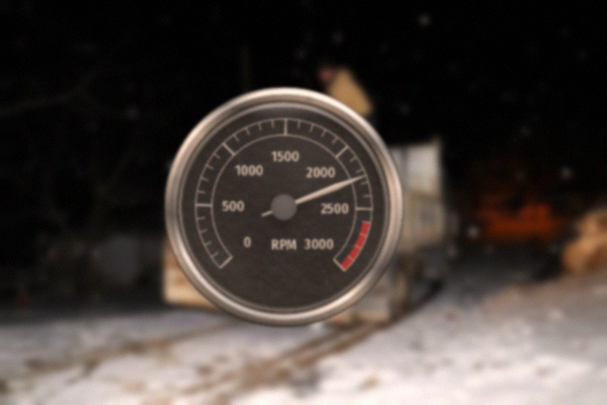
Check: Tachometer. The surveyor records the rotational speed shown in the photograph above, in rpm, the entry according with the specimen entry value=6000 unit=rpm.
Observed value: value=2250 unit=rpm
